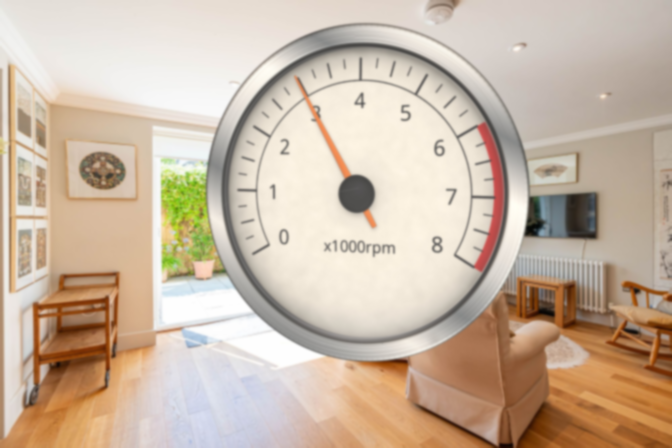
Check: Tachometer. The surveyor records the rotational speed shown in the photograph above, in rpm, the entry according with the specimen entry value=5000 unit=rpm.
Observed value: value=3000 unit=rpm
